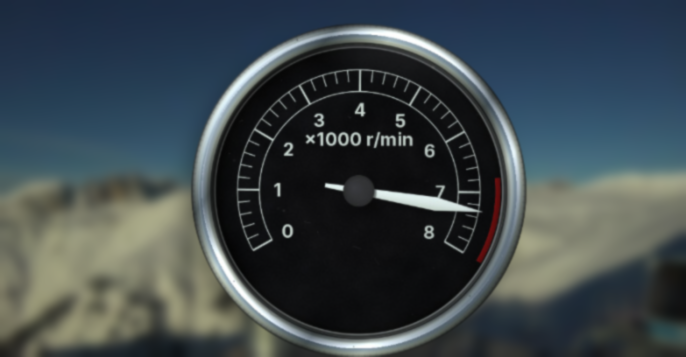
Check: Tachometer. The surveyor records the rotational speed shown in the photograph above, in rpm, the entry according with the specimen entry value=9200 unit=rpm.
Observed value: value=7300 unit=rpm
